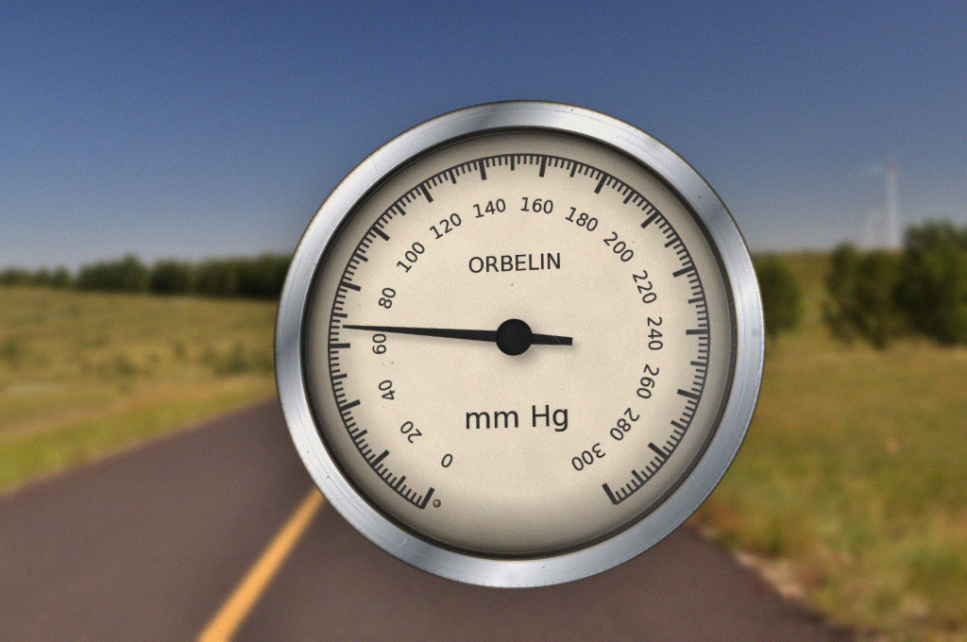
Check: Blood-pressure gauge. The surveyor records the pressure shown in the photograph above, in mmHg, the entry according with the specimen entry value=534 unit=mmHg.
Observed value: value=66 unit=mmHg
